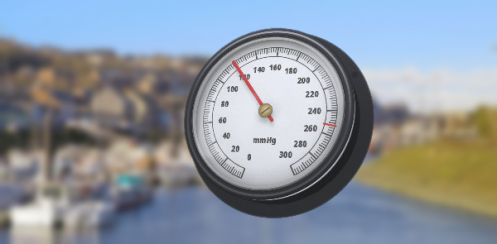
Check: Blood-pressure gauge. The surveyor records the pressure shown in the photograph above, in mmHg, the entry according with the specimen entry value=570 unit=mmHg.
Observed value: value=120 unit=mmHg
